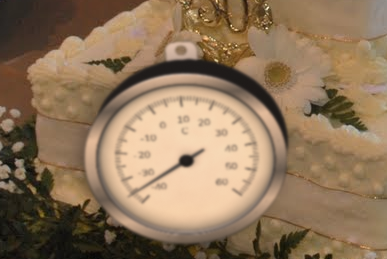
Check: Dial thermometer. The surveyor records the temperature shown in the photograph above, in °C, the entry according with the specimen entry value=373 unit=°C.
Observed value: value=-35 unit=°C
